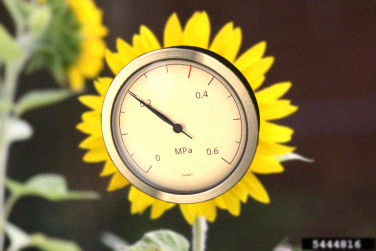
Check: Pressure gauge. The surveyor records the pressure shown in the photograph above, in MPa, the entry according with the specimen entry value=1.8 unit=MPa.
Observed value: value=0.2 unit=MPa
